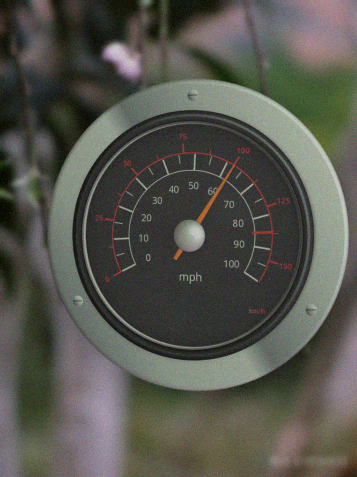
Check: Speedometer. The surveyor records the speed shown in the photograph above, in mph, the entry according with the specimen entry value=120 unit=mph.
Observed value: value=62.5 unit=mph
